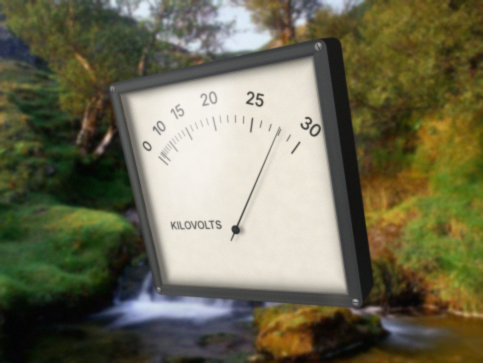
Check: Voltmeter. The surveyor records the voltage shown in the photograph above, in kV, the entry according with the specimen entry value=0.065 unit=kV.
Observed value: value=28 unit=kV
